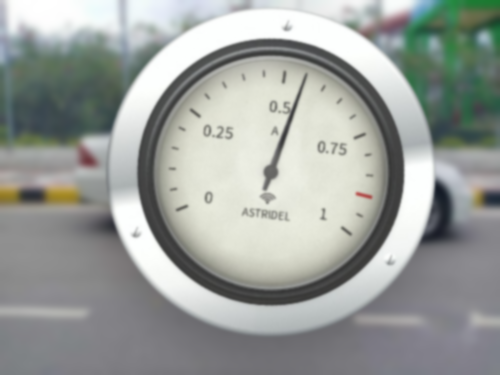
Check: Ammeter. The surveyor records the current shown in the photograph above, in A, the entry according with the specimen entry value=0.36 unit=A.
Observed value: value=0.55 unit=A
